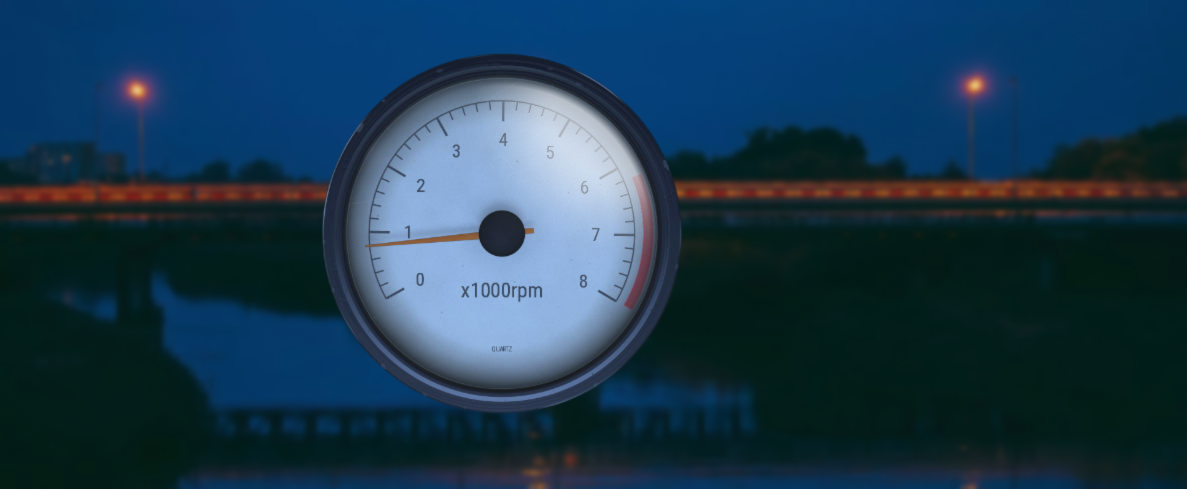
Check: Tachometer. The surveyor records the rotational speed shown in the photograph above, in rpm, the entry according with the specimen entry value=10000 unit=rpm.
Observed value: value=800 unit=rpm
